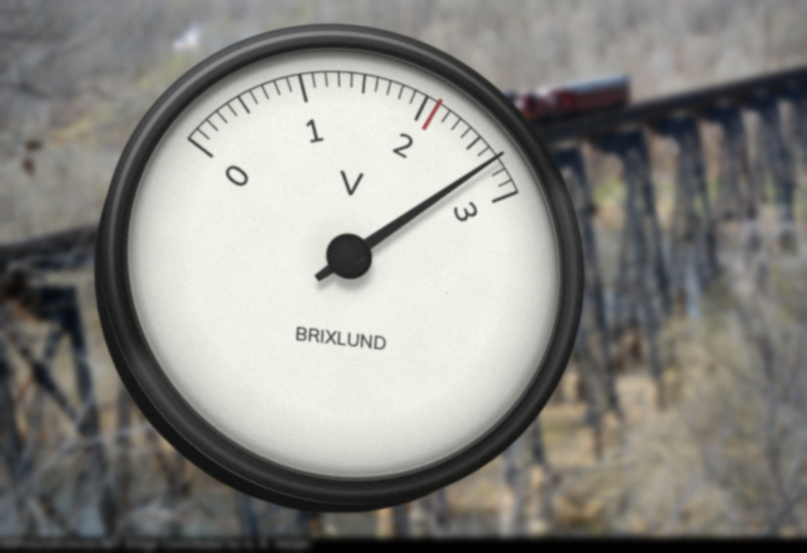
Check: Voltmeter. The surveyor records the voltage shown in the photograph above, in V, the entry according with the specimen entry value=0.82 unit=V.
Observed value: value=2.7 unit=V
